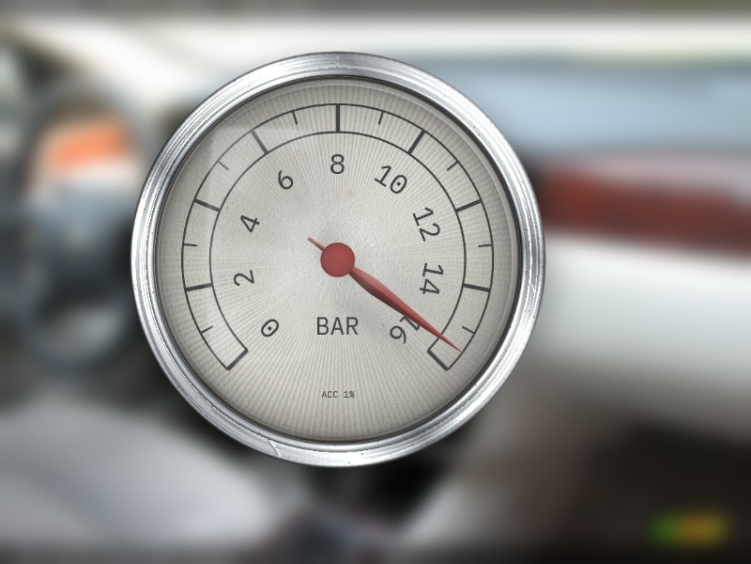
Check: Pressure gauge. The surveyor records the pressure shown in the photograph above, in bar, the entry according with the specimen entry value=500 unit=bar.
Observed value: value=15.5 unit=bar
